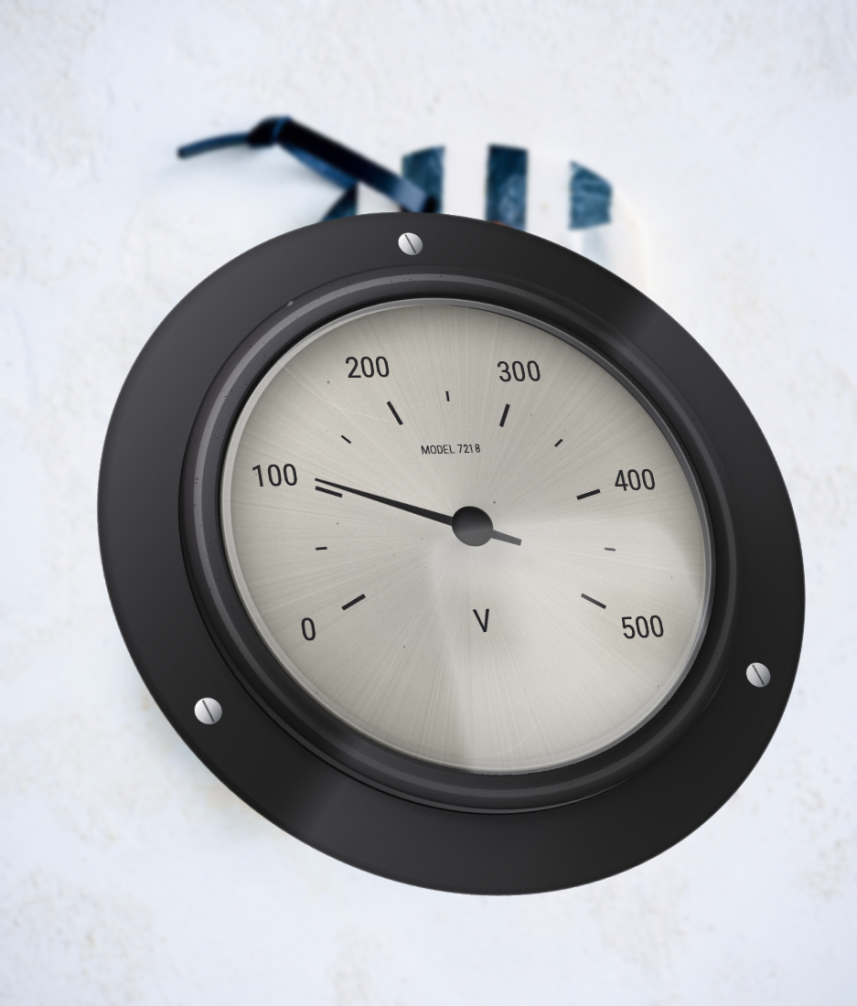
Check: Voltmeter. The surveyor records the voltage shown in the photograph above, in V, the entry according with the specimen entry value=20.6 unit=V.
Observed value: value=100 unit=V
